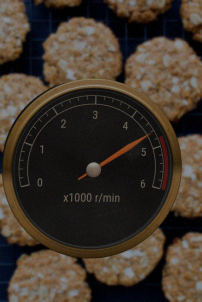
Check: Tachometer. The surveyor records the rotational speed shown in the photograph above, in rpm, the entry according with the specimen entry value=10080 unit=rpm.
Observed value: value=4600 unit=rpm
